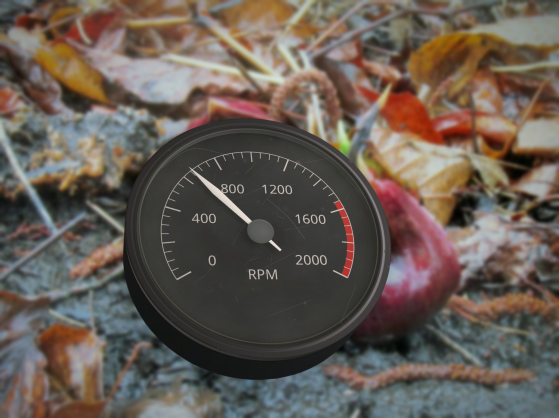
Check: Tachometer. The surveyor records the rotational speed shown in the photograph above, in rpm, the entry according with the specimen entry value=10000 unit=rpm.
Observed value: value=650 unit=rpm
